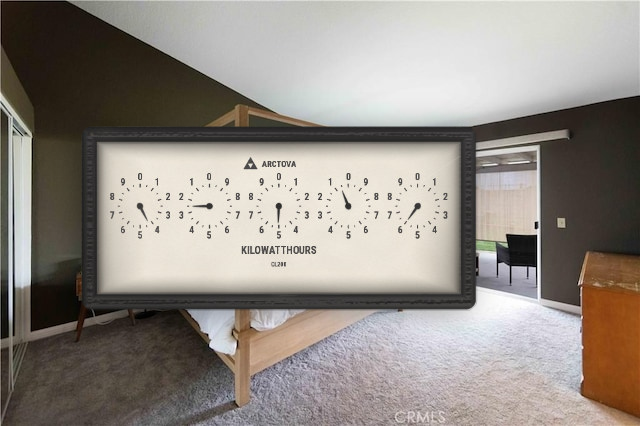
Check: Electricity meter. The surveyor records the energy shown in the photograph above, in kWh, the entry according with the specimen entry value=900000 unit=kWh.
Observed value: value=42506 unit=kWh
